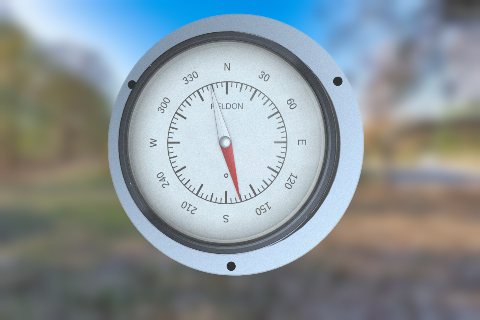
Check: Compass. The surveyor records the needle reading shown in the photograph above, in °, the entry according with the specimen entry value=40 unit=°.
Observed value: value=165 unit=°
